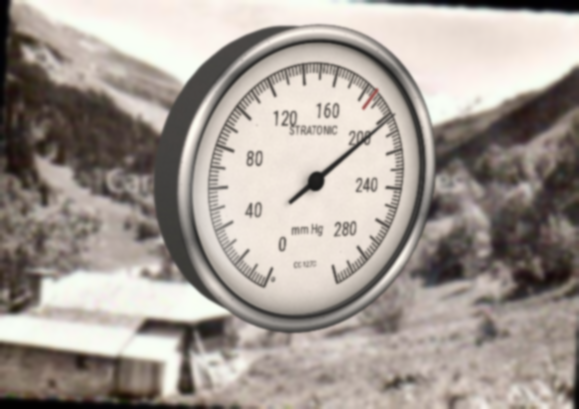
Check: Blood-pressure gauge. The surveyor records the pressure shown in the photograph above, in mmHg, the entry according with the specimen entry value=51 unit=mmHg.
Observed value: value=200 unit=mmHg
